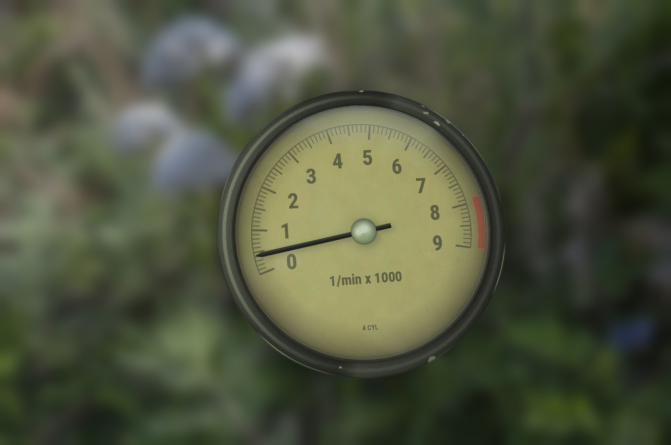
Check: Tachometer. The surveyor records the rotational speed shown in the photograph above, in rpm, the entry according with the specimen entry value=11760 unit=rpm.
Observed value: value=400 unit=rpm
